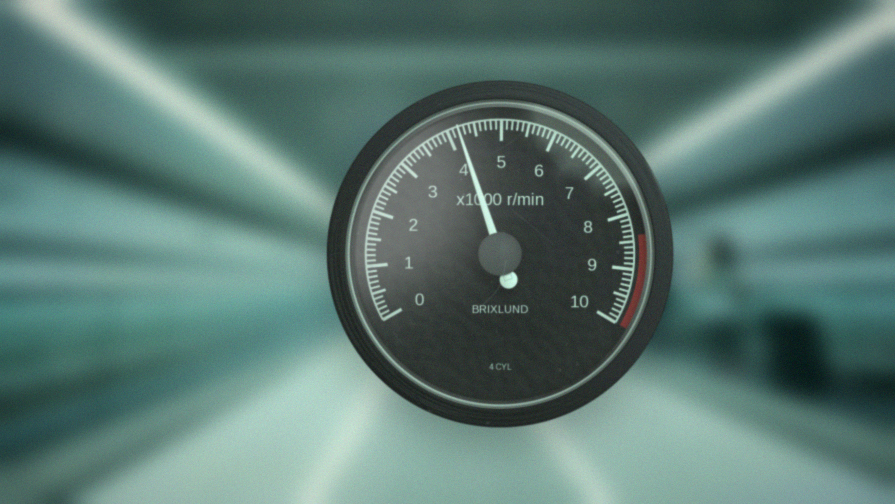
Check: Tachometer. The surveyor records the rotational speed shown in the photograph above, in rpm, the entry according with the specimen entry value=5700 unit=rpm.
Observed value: value=4200 unit=rpm
